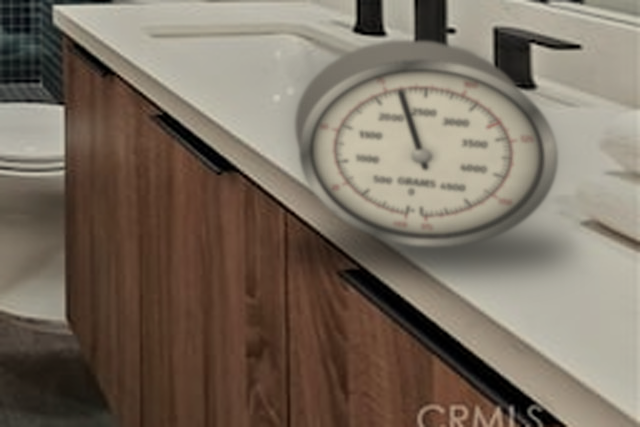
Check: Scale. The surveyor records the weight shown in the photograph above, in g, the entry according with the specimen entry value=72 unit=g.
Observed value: value=2250 unit=g
